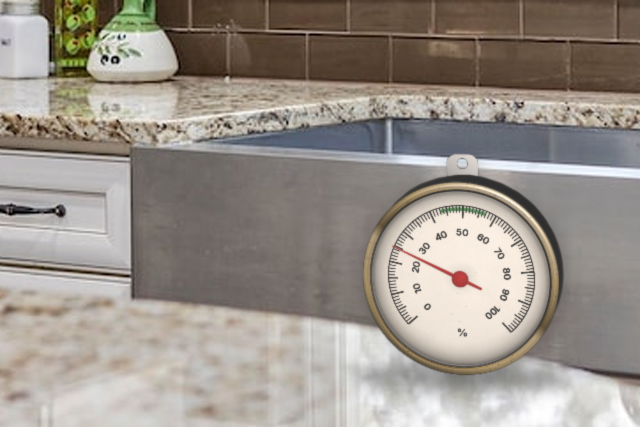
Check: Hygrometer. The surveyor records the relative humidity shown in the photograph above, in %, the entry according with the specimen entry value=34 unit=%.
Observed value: value=25 unit=%
